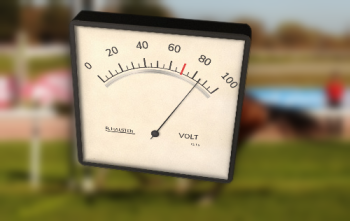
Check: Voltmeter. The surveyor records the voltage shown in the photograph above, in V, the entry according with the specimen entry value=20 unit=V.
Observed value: value=85 unit=V
